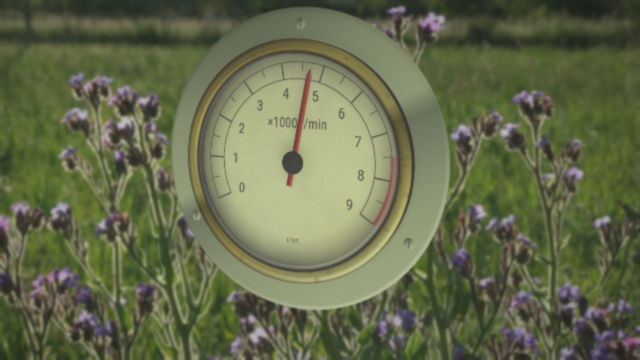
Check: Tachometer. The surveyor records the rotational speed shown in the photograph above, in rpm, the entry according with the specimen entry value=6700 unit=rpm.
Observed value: value=4750 unit=rpm
